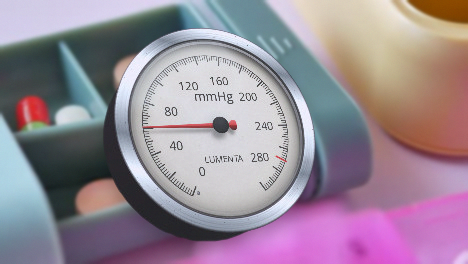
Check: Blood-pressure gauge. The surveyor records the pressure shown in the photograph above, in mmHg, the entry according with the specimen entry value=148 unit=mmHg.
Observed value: value=60 unit=mmHg
